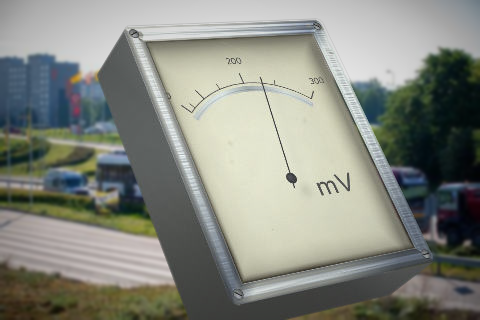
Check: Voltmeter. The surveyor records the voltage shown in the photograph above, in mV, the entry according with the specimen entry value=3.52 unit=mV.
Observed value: value=225 unit=mV
